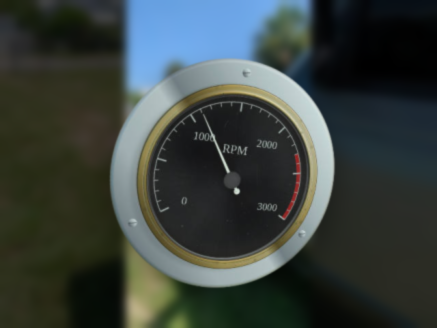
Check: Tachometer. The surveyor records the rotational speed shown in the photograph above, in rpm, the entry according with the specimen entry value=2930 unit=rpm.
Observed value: value=1100 unit=rpm
